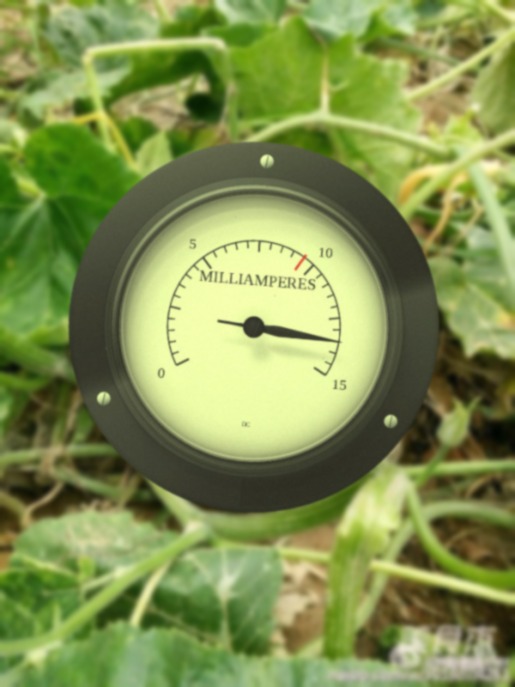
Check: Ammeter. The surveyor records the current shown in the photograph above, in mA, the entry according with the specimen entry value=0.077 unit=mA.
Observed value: value=13.5 unit=mA
